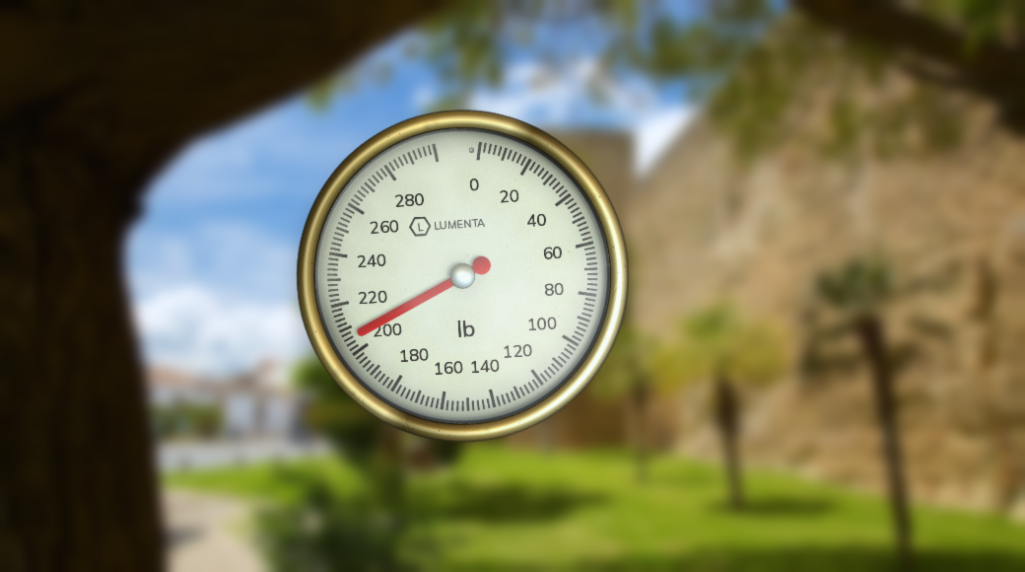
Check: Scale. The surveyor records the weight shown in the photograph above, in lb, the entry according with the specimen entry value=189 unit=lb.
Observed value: value=206 unit=lb
